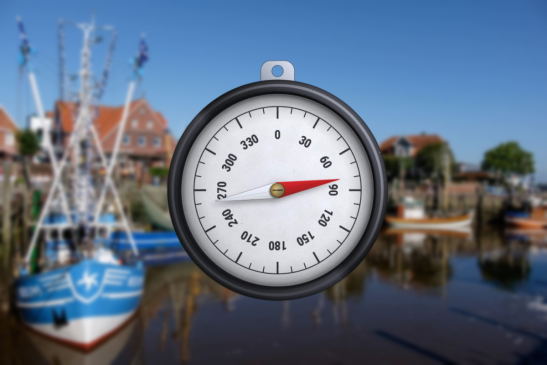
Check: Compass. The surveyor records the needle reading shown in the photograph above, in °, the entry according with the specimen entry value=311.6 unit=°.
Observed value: value=80 unit=°
